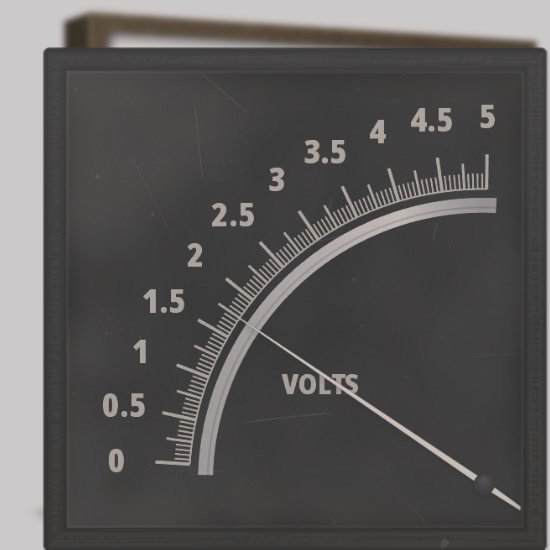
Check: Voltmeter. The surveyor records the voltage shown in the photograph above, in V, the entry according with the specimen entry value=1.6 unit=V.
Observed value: value=1.75 unit=V
